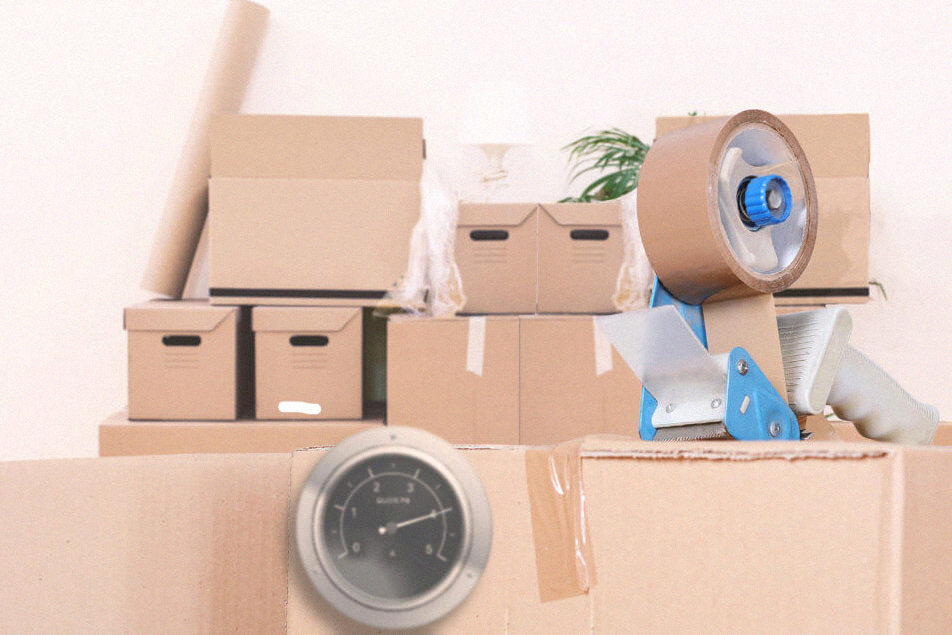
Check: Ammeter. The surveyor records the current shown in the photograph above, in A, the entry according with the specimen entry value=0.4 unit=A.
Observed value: value=4 unit=A
